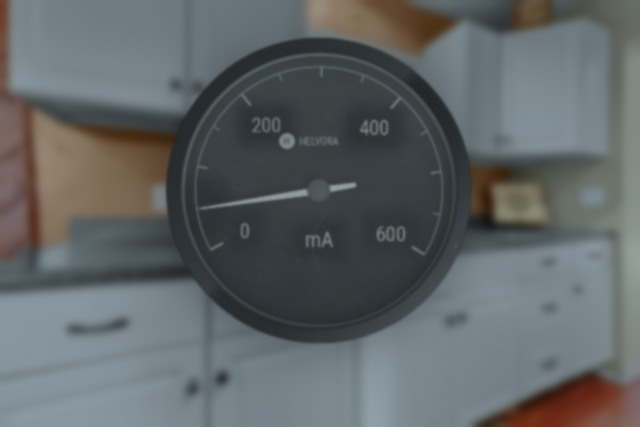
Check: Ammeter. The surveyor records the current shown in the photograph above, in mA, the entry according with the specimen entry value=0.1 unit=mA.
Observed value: value=50 unit=mA
